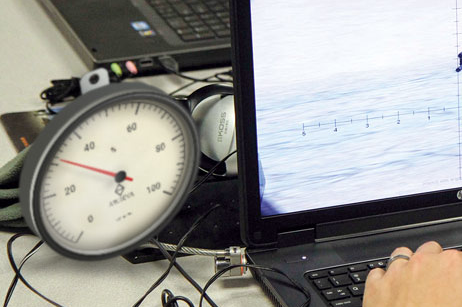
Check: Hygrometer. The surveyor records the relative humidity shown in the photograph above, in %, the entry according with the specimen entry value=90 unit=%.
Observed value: value=32 unit=%
